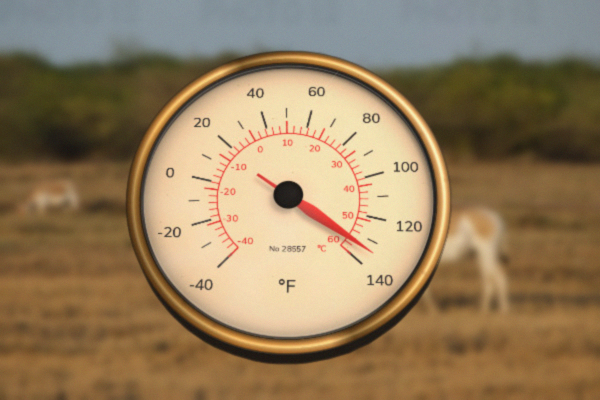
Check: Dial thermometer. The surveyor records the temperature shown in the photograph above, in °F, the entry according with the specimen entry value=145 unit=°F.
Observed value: value=135 unit=°F
